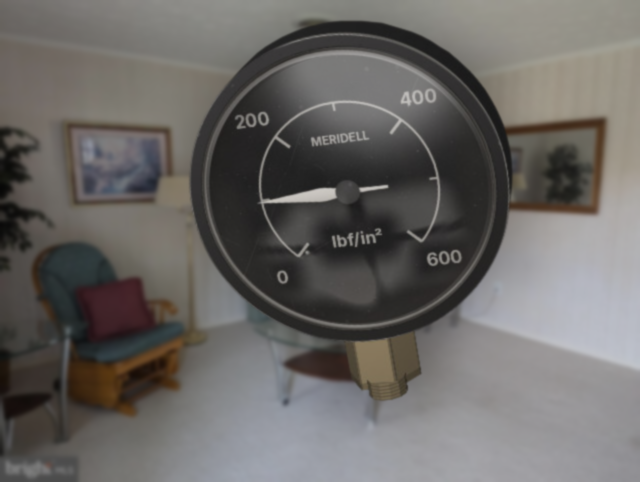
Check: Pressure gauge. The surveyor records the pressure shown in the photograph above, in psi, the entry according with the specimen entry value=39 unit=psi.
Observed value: value=100 unit=psi
